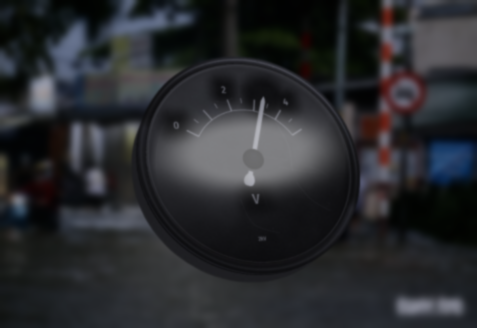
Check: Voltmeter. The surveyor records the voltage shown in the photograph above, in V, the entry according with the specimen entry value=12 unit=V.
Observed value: value=3.25 unit=V
